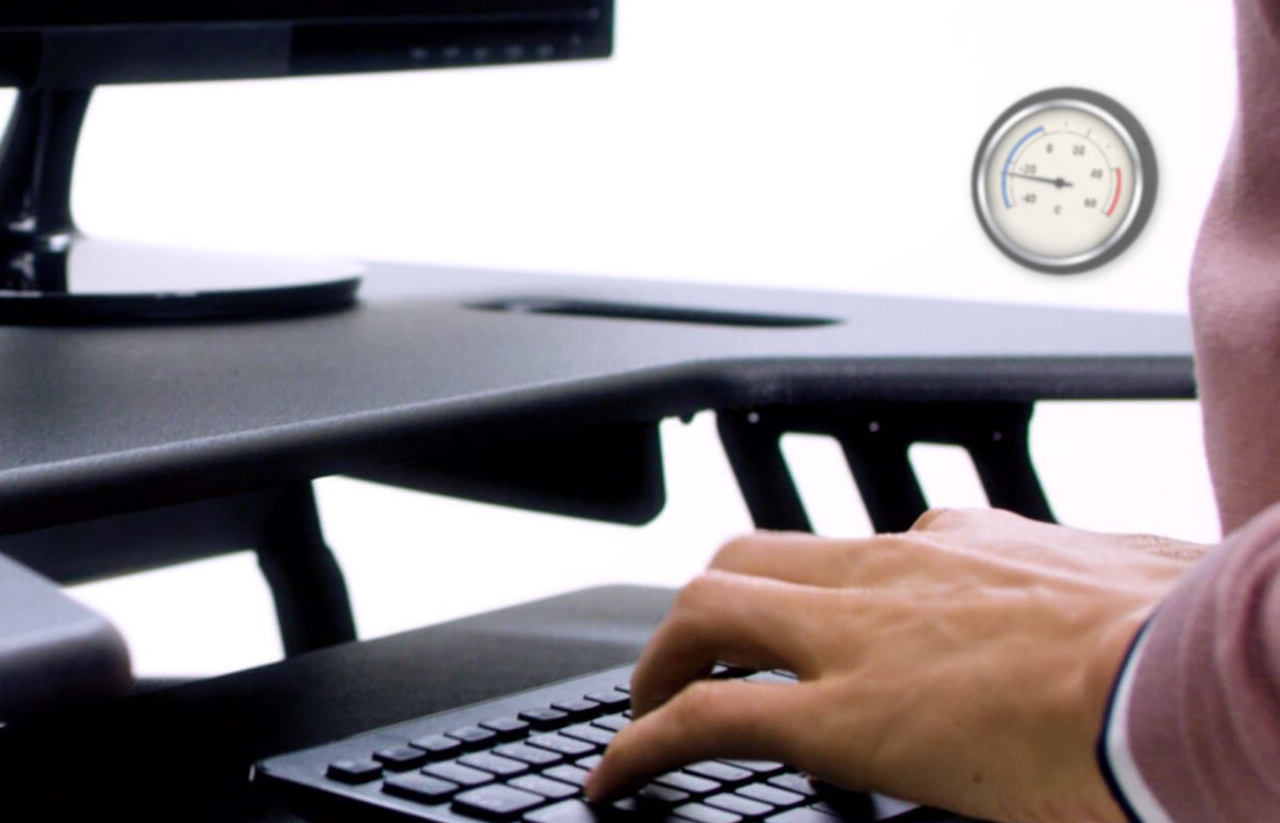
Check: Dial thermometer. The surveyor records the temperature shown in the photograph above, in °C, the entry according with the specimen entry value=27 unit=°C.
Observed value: value=-25 unit=°C
